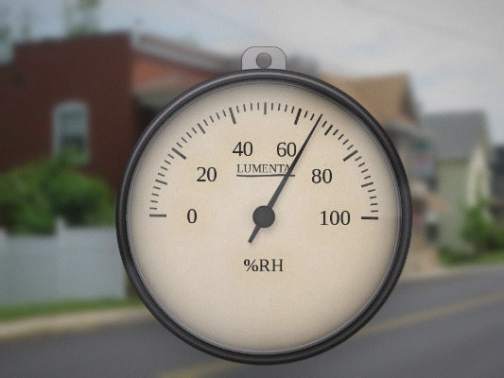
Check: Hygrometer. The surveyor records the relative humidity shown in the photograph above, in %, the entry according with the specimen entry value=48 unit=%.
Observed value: value=66 unit=%
